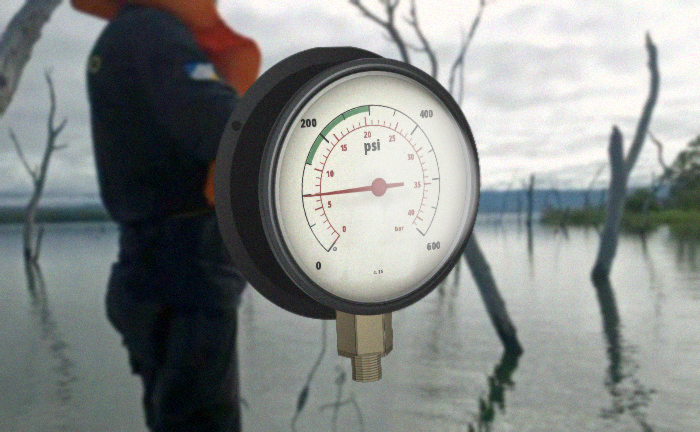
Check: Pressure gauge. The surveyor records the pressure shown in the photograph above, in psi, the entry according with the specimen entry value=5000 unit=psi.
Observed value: value=100 unit=psi
